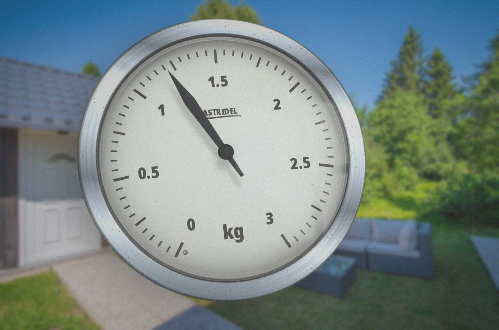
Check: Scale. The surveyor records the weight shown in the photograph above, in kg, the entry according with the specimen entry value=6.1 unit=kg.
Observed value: value=1.2 unit=kg
